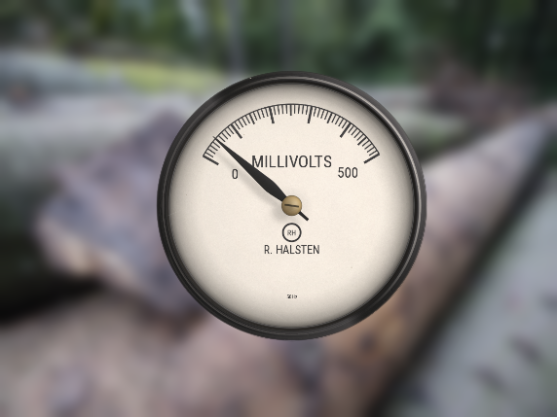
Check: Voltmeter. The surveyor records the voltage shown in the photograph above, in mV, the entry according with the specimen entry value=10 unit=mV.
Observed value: value=50 unit=mV
